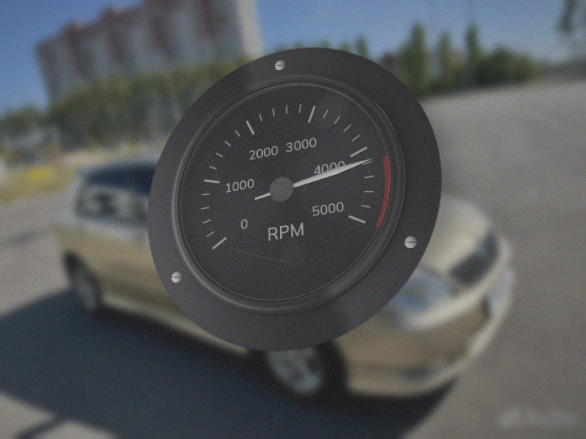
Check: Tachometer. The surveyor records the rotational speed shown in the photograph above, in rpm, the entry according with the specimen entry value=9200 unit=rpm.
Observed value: value=4200 unit=rpm
